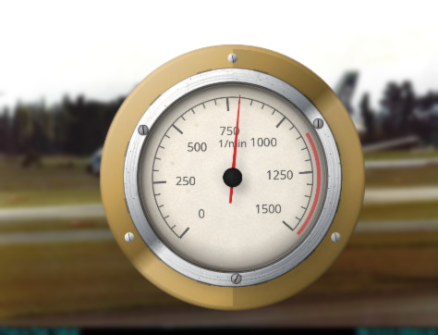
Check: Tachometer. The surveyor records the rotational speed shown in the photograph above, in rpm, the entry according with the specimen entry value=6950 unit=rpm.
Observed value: value=800 unit=rpm
